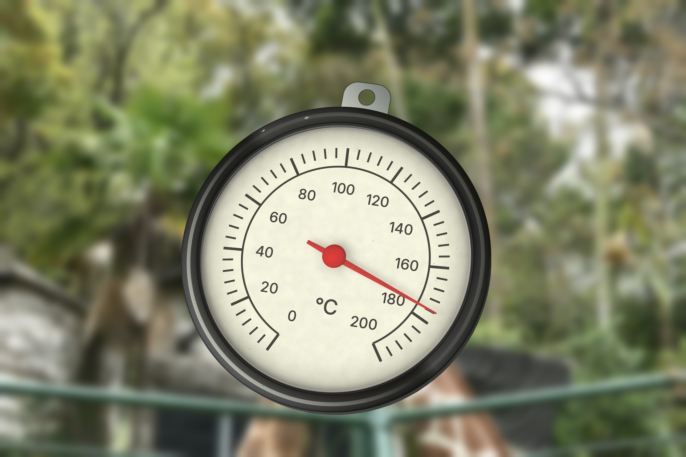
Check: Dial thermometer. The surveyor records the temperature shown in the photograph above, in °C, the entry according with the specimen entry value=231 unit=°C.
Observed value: value=176 unit=°C
